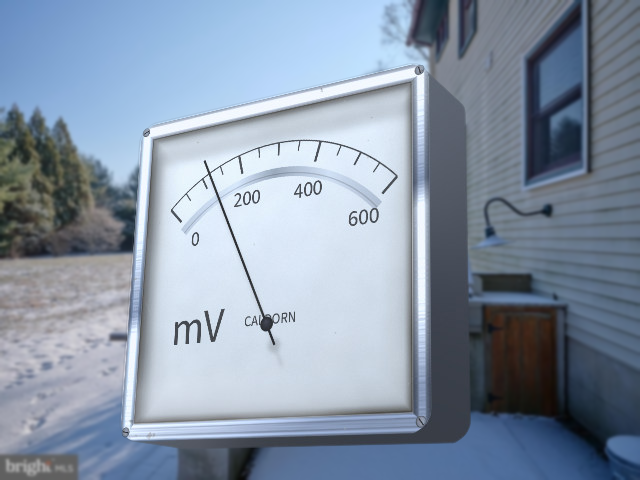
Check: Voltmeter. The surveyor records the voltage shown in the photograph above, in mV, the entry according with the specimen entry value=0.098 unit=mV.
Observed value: value=125 unit=mV
